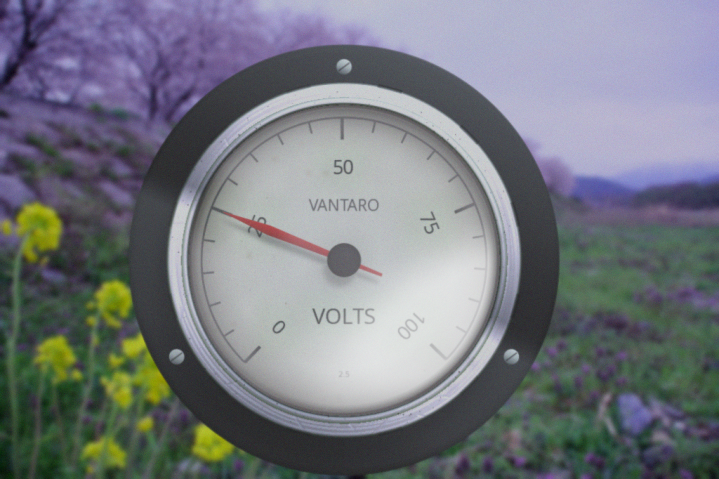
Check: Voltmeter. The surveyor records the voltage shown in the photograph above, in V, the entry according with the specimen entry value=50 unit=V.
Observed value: value=25 unit=V
